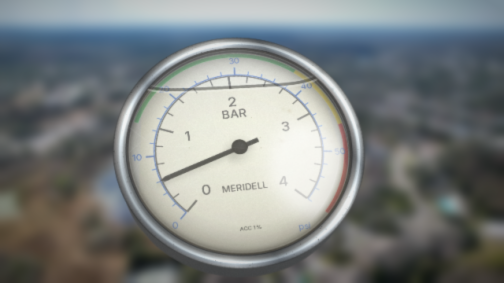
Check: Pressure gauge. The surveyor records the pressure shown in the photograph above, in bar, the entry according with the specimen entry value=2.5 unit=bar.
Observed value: value=0.4 unit=bar
